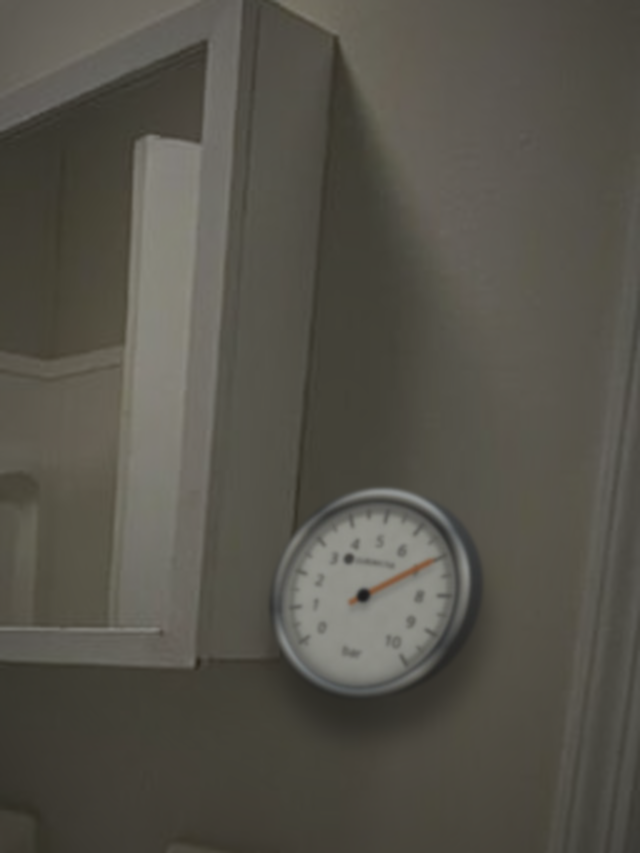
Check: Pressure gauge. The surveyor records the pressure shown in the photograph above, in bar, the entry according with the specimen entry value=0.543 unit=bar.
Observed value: value=7 unit=bar
